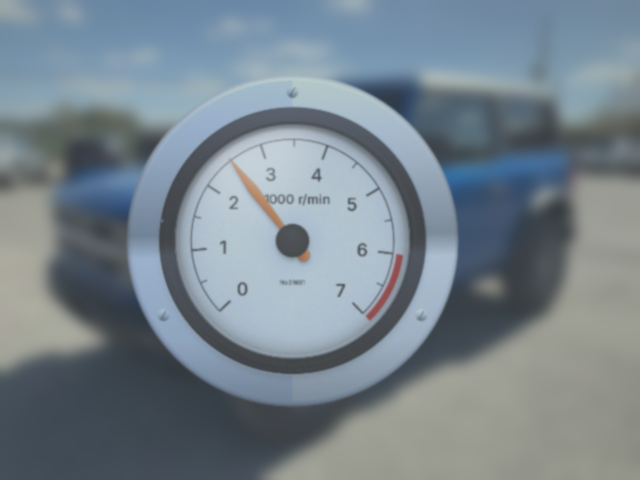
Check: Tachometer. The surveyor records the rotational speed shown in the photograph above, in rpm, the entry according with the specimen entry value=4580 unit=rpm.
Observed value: value=2500 unit=rpm
